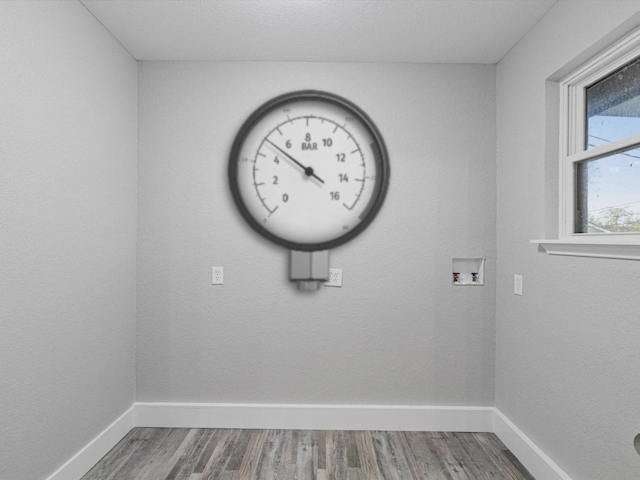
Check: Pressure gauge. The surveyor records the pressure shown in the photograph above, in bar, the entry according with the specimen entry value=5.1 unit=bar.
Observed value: value=5 unit=bar
